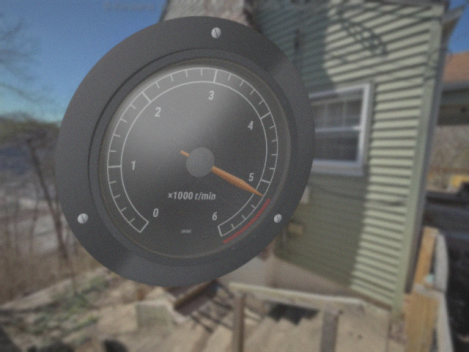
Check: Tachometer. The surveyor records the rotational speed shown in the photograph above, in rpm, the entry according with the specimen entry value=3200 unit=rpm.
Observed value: value=5200 unit=rpm
